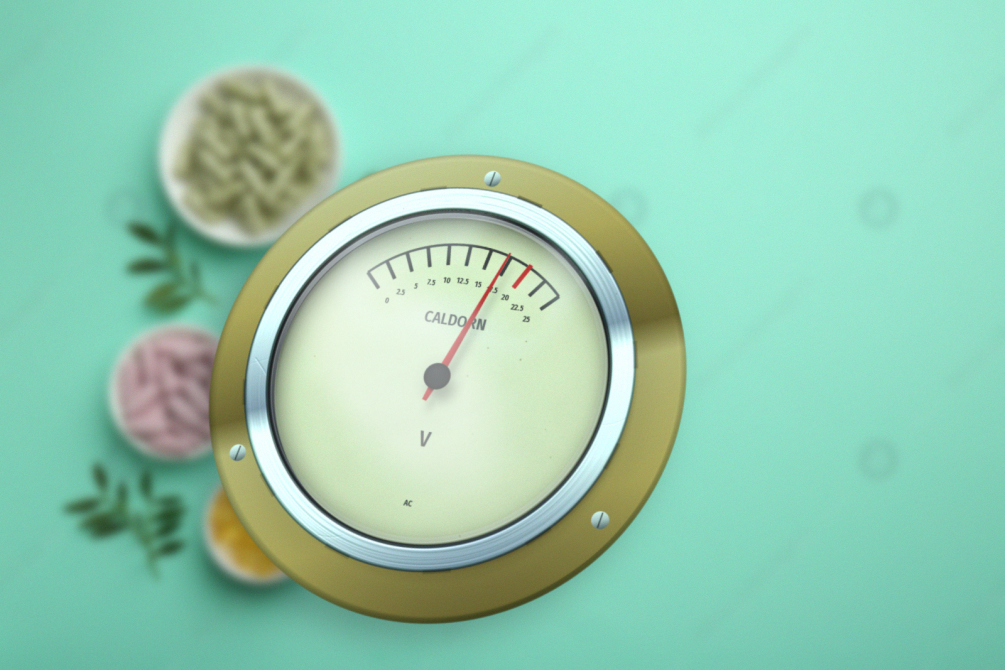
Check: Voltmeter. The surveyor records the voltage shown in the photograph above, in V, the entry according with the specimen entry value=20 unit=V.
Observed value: value=17.5 unit=V
